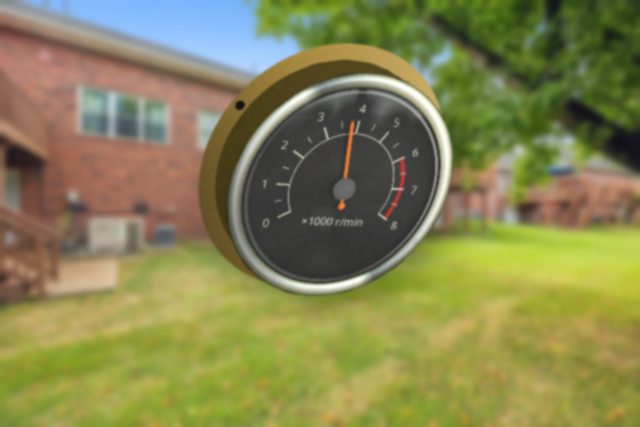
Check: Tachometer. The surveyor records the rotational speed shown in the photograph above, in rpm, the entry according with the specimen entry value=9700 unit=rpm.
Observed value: value=3750 unit=rpm
